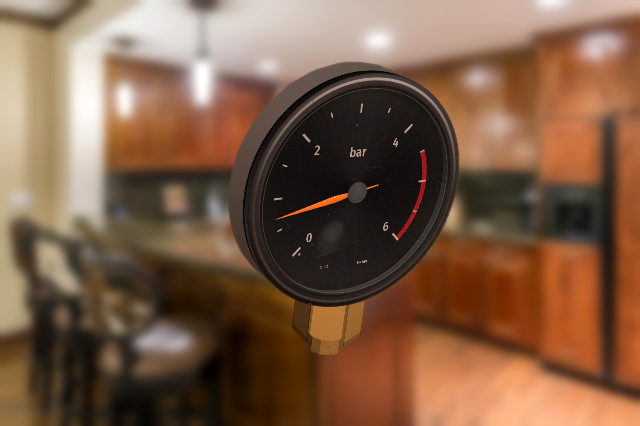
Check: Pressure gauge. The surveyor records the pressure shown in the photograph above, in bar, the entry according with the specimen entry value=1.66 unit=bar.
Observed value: value=0.75 unit=bar
